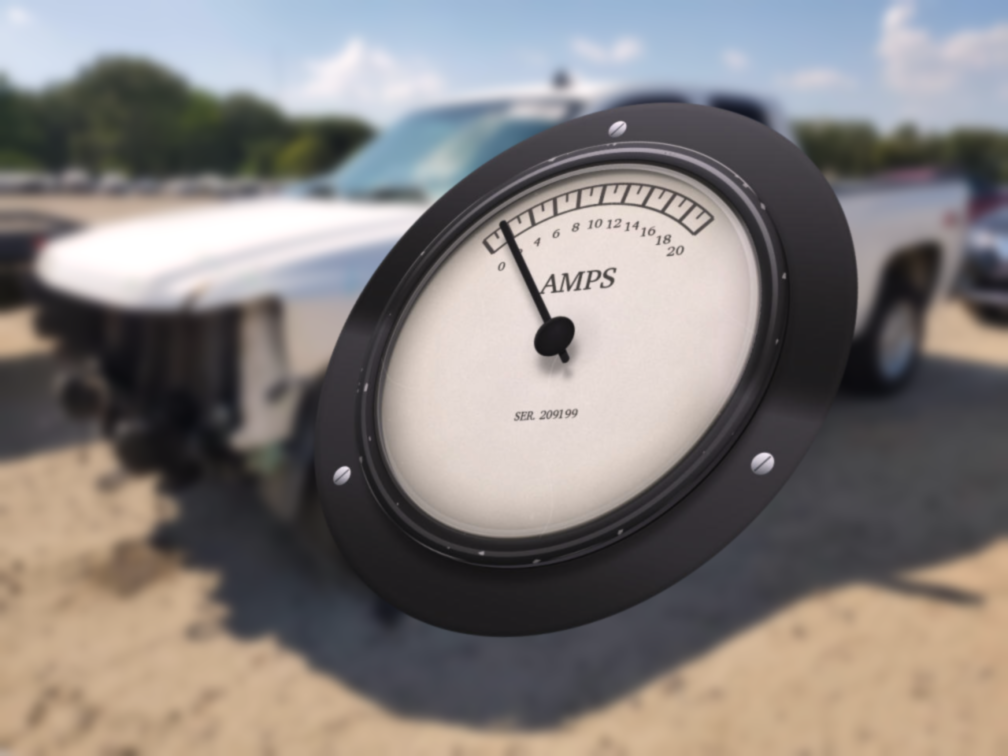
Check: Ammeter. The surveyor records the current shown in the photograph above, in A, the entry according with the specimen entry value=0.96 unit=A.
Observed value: value=2 unit=A
